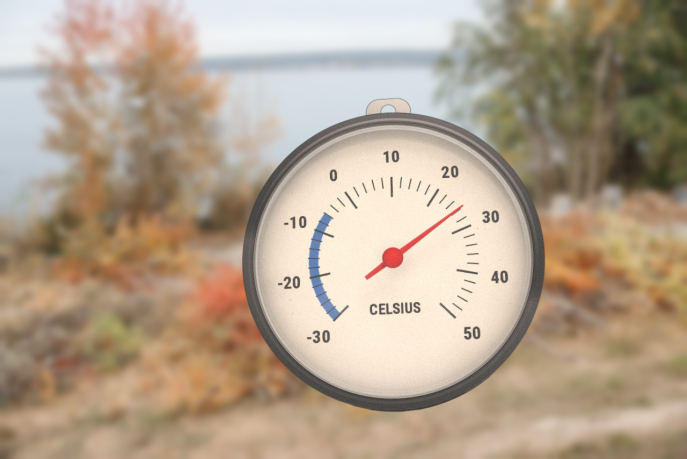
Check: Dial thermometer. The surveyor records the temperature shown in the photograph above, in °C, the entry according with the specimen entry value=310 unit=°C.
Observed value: value=26 unit=°C
